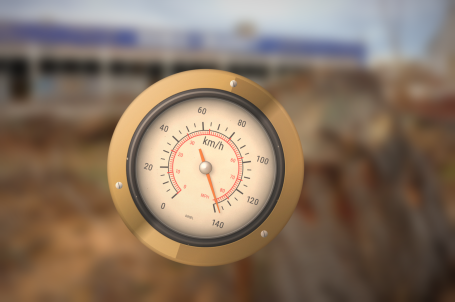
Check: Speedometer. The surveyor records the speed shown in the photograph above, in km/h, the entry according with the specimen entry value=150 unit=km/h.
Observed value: value=137.5 unit=km/h
